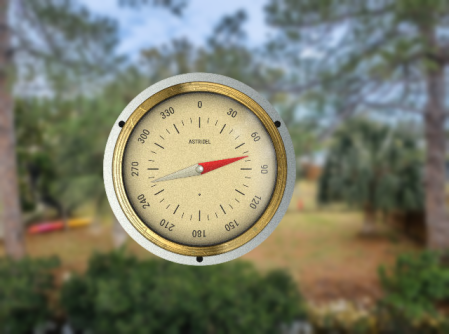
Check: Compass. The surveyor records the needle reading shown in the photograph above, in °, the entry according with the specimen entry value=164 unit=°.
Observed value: value=75 unit=°
